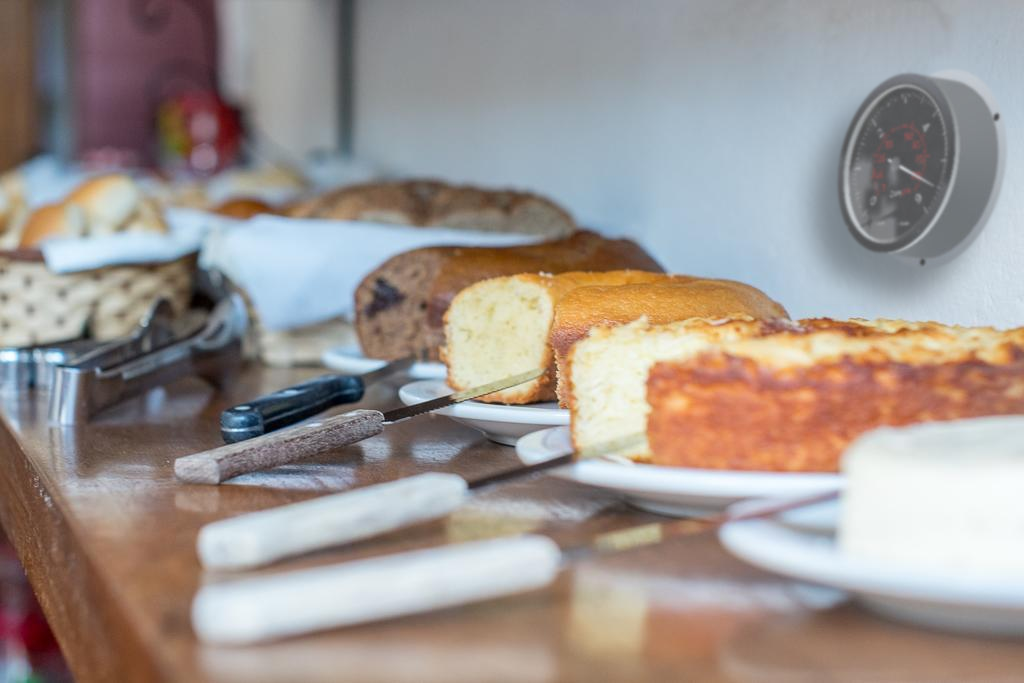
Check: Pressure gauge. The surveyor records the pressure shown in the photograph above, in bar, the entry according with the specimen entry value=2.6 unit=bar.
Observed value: value=5.5 unit=bar
